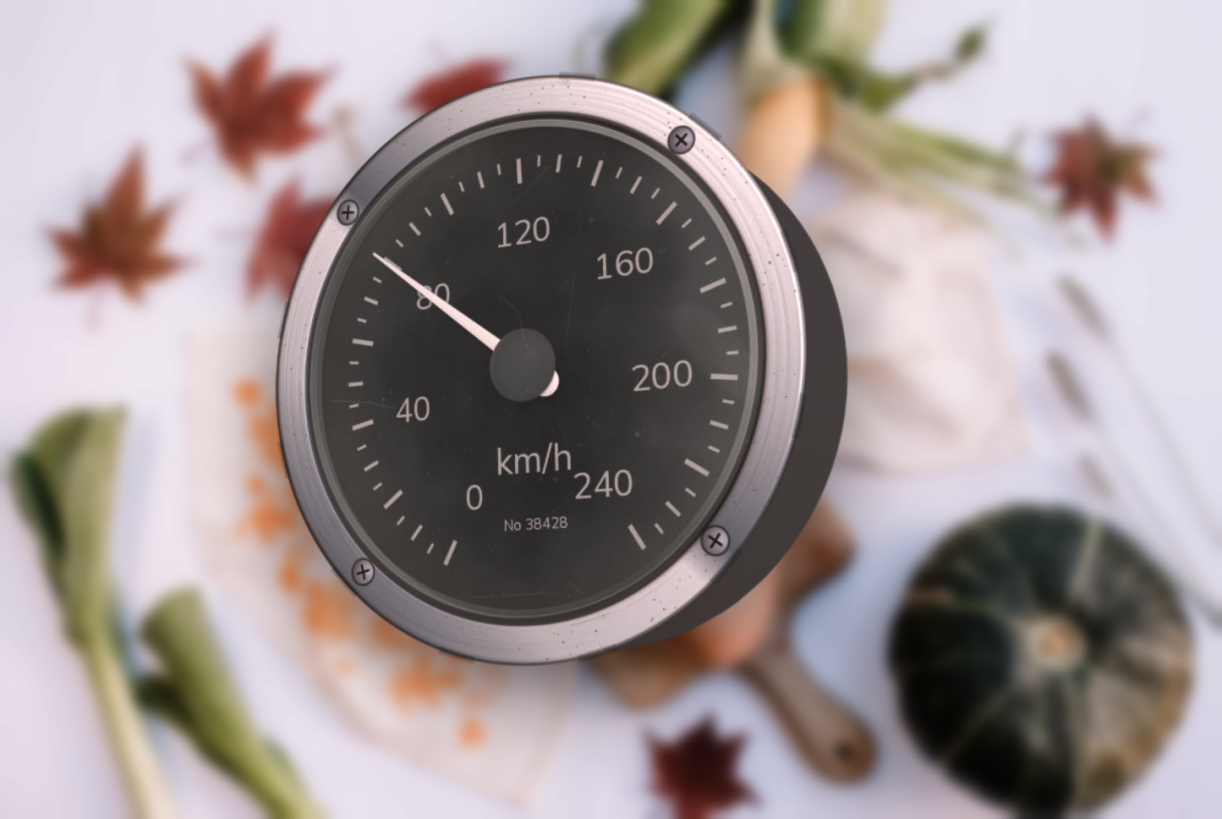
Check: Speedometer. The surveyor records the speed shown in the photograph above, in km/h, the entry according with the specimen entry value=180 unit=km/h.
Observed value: value=80 unit=km/h
